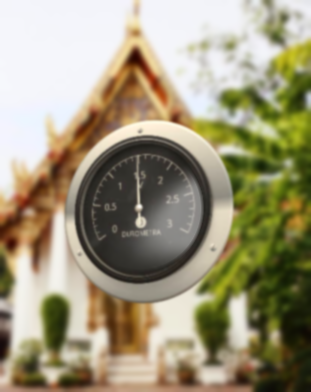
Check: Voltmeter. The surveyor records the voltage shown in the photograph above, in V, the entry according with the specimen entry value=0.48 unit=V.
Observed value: value=1.5 unit=V
